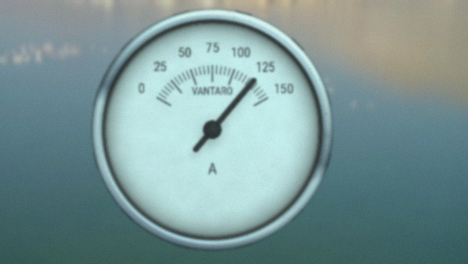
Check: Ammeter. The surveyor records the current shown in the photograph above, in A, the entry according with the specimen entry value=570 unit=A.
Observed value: value=125 unit=A
